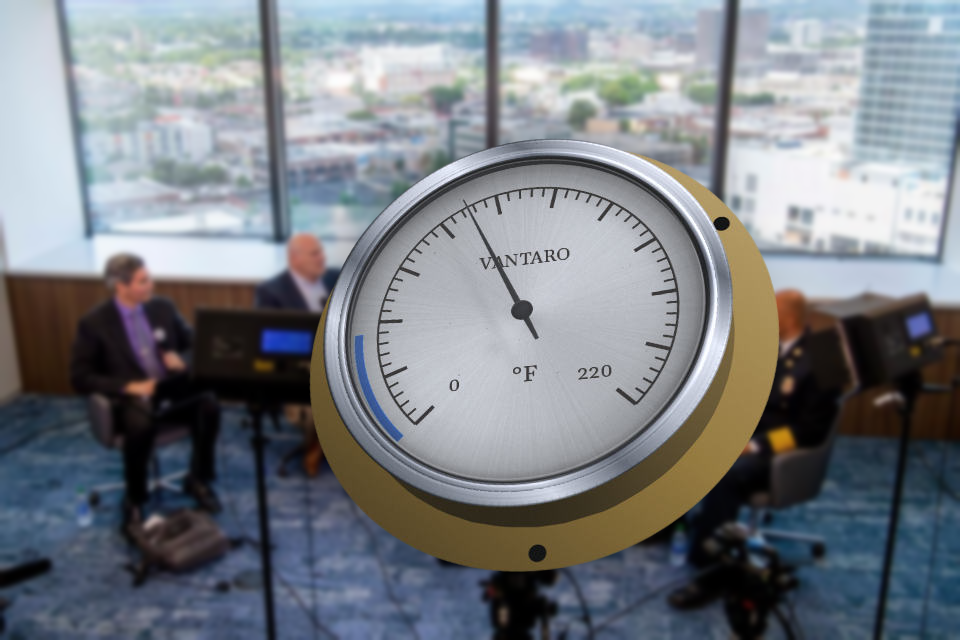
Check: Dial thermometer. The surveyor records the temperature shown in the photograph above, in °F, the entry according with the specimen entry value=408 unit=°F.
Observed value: value=90 unit=°F
